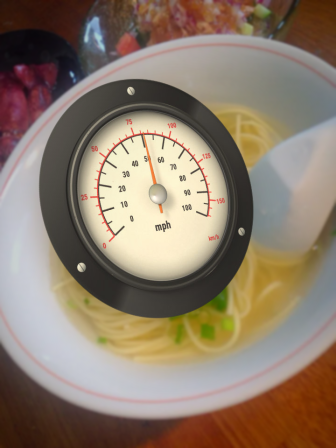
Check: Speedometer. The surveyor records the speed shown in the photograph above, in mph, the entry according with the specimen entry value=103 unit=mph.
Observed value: value=50 unit=mph
